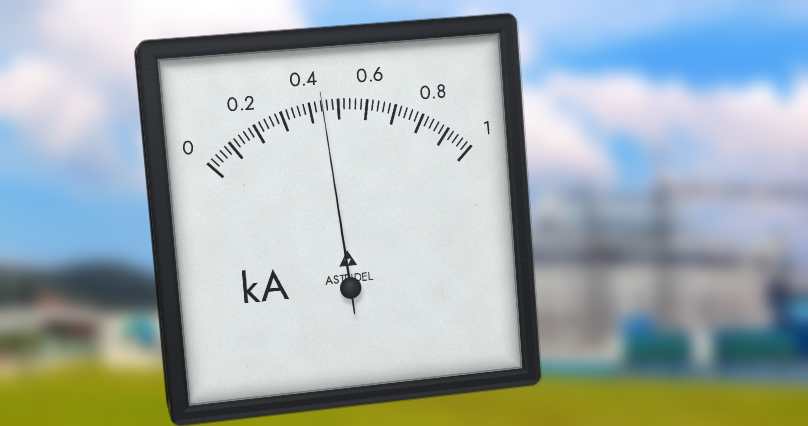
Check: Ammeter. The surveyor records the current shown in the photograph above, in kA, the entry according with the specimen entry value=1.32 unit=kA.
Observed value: value=0.44 unit=kA
